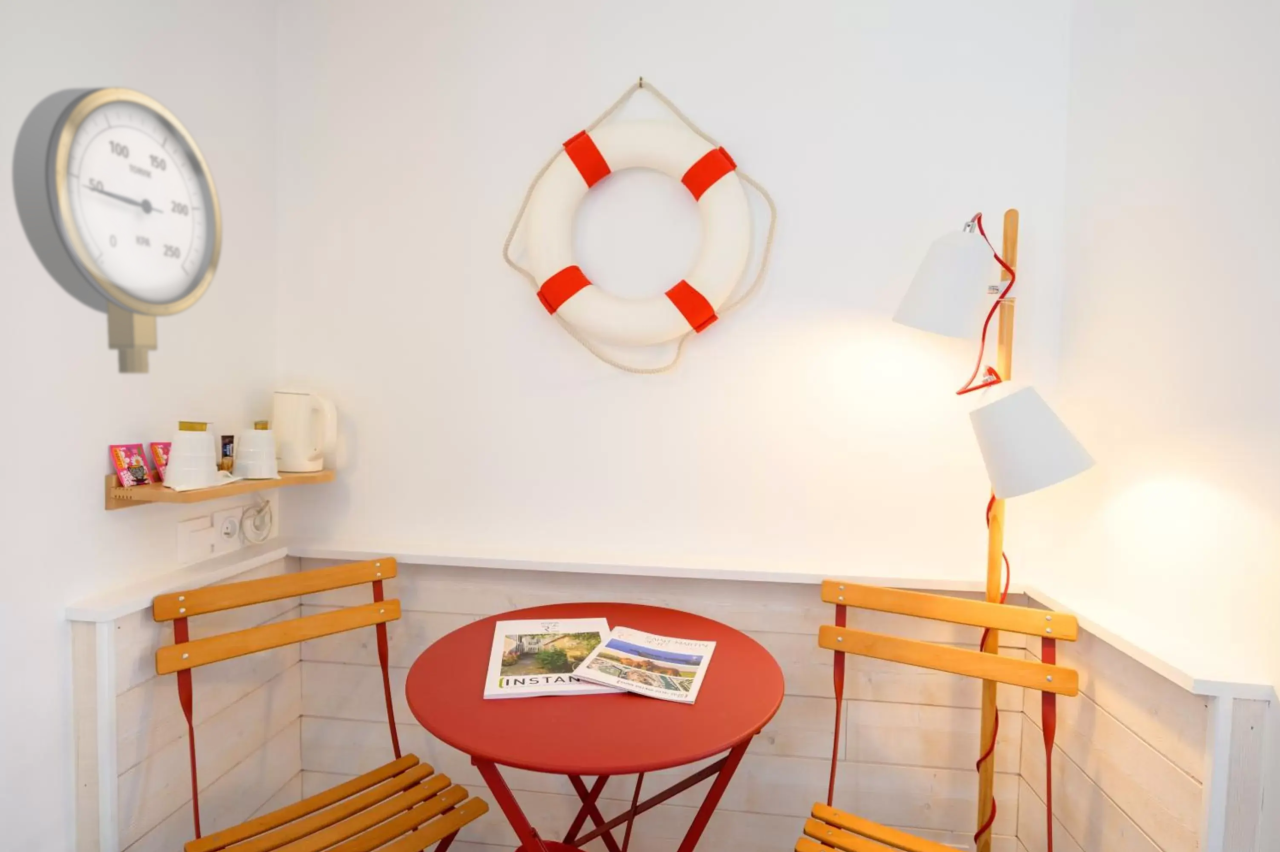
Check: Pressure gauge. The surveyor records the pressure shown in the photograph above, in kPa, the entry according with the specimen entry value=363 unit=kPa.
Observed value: value=45 unit=kPa
